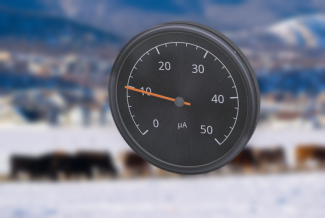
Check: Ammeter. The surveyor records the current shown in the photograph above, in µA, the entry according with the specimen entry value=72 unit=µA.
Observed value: value=10 unit=µA
